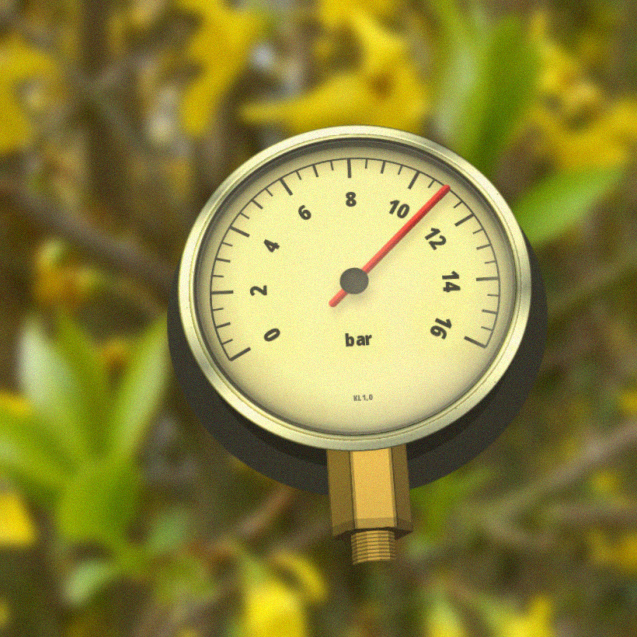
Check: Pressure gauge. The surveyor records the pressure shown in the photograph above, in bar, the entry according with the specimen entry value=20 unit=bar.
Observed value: value=11 unit=bar
